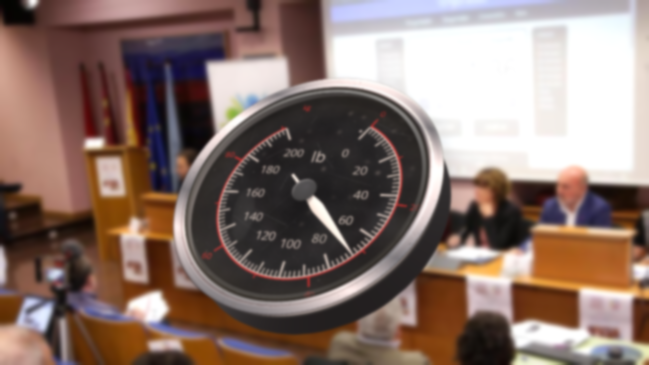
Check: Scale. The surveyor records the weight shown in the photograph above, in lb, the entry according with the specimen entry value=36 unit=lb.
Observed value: value=70 unit=lb
